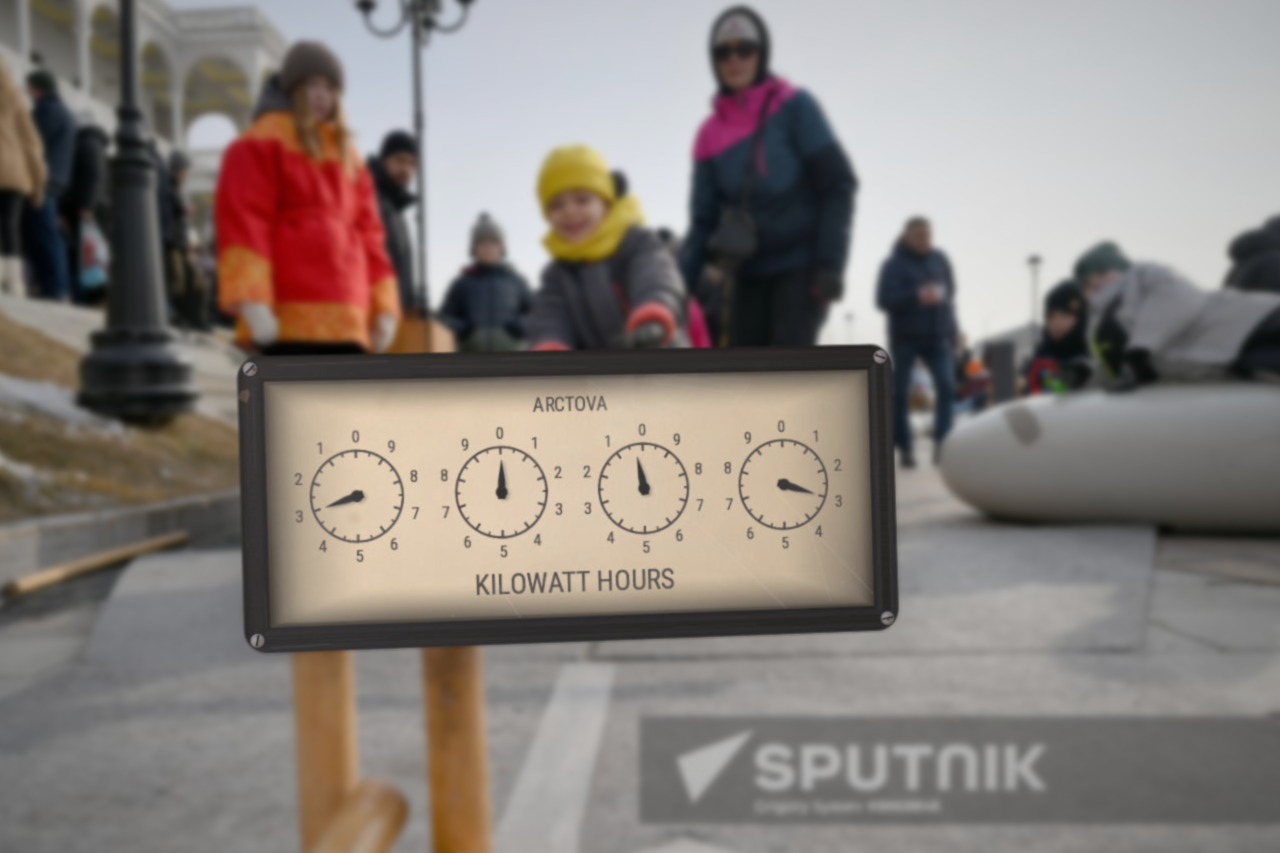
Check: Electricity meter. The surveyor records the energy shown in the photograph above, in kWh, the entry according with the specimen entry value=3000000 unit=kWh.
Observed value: value=3003 unit=kWh
